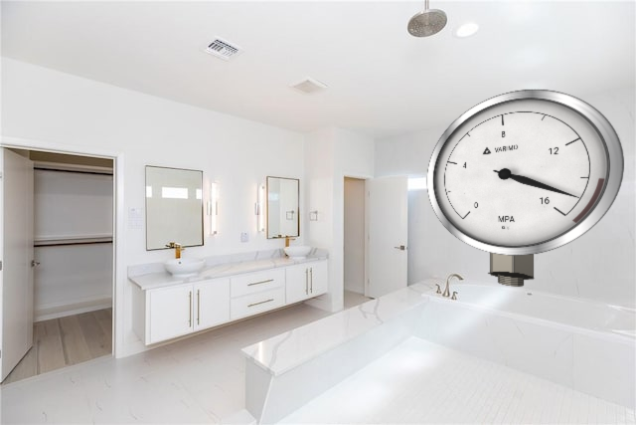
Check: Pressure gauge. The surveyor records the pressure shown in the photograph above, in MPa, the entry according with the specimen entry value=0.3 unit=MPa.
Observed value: value=15 unit=MPa
